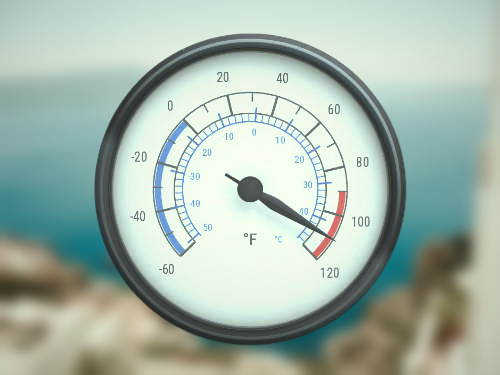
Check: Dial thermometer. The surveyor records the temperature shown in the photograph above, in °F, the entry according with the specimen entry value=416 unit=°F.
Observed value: value=110 unit=°F
